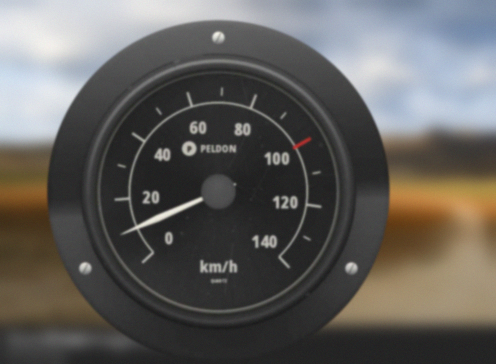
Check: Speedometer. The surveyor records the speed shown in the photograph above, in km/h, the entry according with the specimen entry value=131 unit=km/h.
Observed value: value=10 unit=km/h
